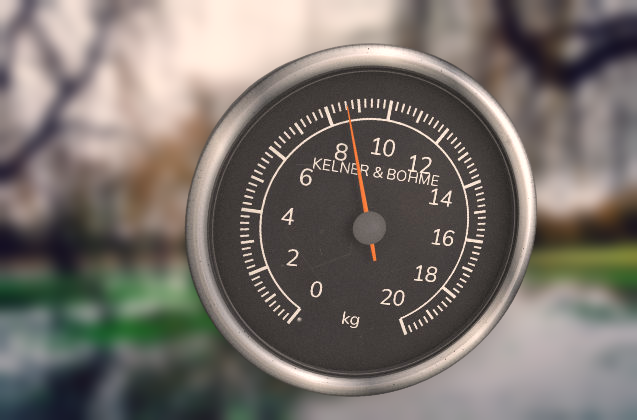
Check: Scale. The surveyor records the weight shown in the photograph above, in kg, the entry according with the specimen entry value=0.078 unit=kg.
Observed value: value=8.6 unit=kg
